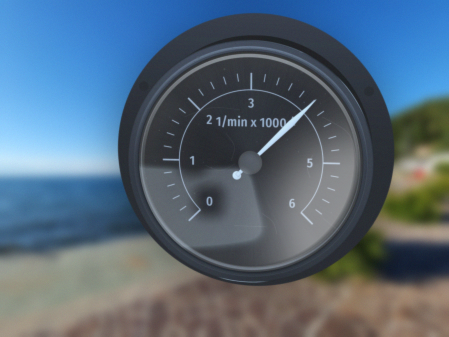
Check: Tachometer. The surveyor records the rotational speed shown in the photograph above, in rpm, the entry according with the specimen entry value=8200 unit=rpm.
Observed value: value=4000 unit=rpm
